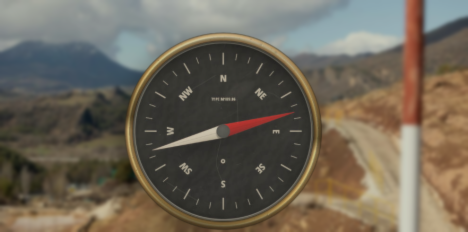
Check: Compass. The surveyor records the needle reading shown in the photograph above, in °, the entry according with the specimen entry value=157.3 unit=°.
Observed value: value=75 unit=°
